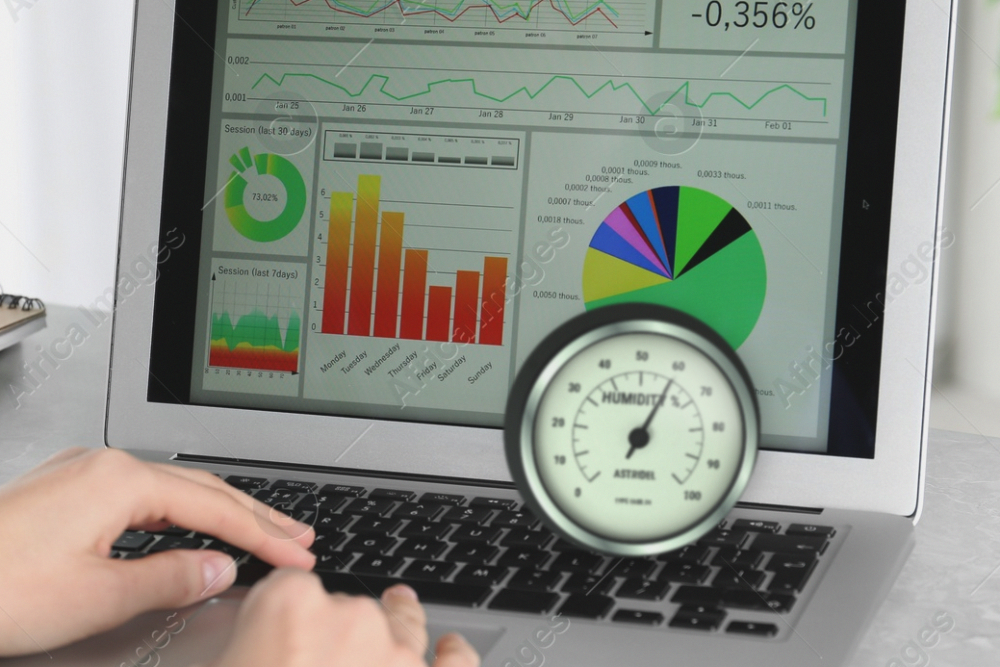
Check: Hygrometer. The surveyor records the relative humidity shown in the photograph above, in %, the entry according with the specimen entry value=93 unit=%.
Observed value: value=60 unit=%
